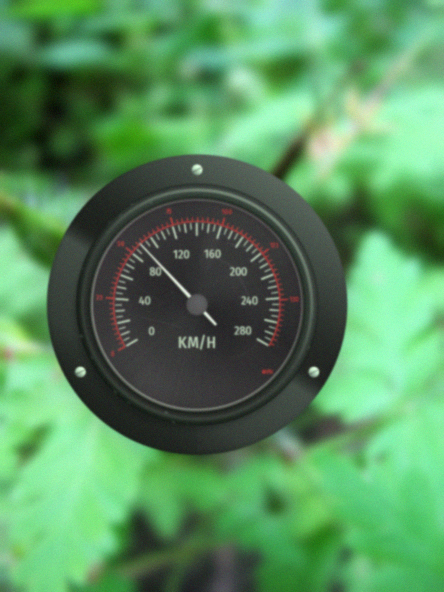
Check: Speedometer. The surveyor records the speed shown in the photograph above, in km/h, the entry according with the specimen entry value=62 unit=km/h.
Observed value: value=90 unit=km/h
